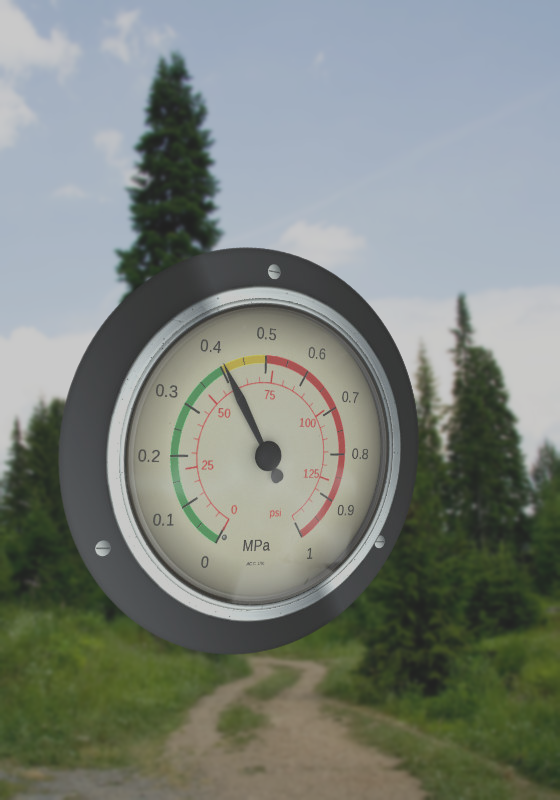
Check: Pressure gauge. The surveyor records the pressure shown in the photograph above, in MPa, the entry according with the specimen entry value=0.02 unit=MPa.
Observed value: value=0.4 unit=MPa
